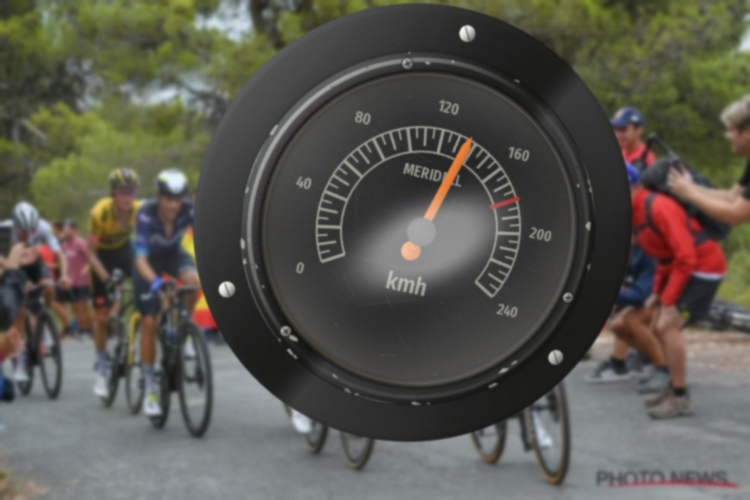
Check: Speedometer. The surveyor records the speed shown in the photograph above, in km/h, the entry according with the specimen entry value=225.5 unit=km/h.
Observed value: value=135 unit=km/h
